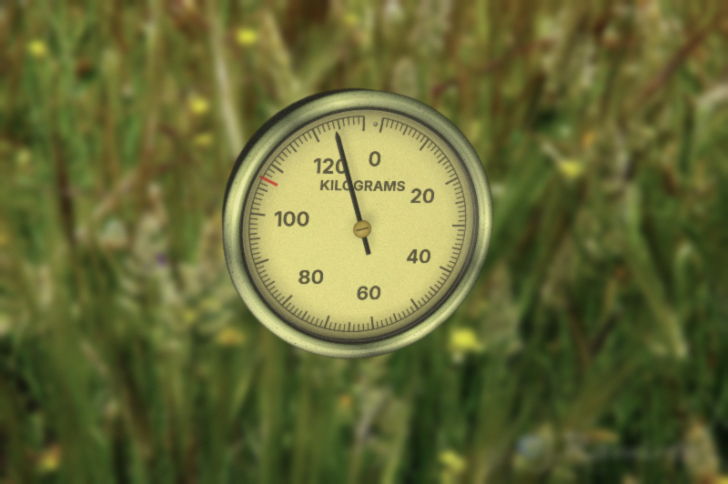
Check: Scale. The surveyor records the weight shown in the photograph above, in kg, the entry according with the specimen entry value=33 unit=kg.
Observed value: value=124 unit=kg
